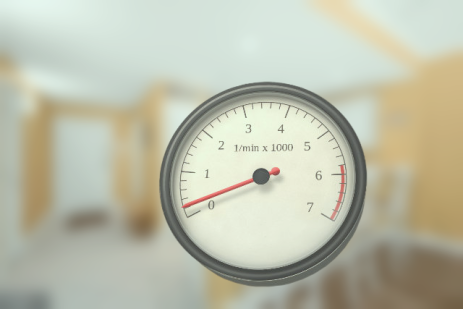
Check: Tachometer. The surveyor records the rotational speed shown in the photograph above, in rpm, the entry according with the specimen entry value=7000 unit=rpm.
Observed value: value=200 unit=rpm
